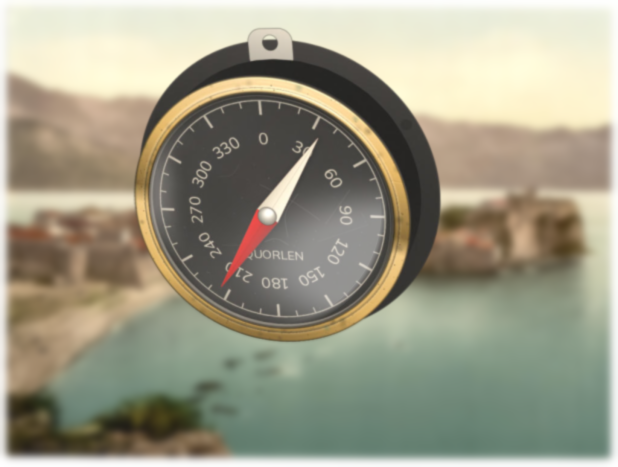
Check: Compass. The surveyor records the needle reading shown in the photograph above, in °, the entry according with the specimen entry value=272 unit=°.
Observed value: value=215 unit=°
